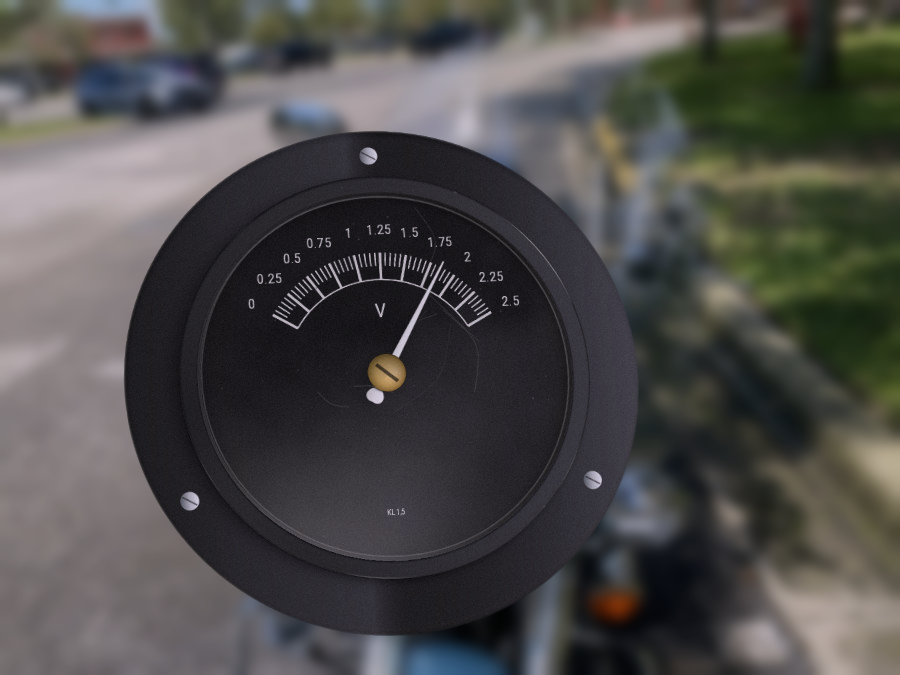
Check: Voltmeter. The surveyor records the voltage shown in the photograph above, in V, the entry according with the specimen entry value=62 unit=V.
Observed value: value=1.85 unit=V
